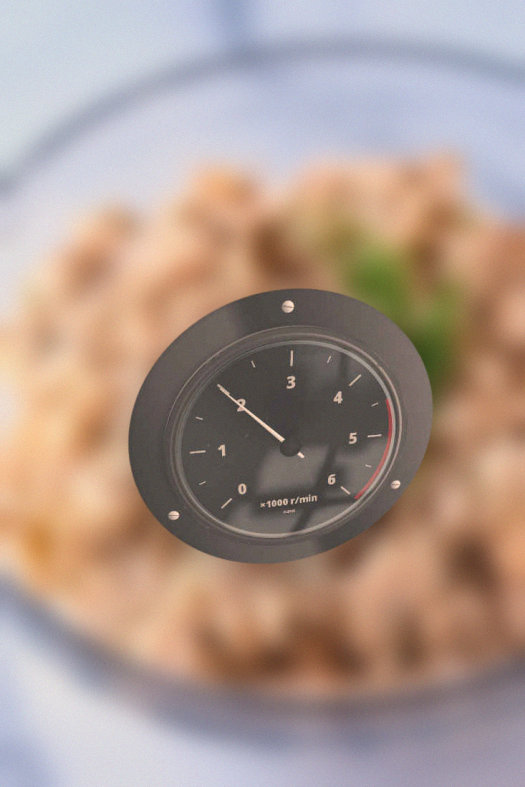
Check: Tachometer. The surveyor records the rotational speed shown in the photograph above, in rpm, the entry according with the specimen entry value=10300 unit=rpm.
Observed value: value=2000 unit=rpm
